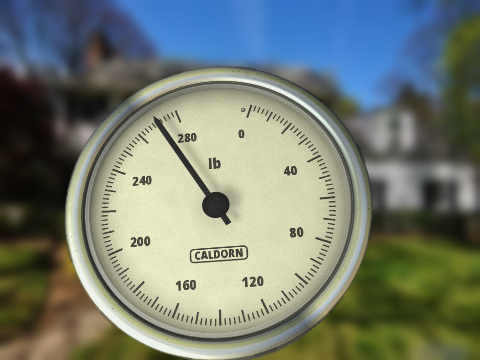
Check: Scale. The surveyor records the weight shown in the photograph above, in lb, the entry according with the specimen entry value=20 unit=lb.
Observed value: value=270 unit=lb
